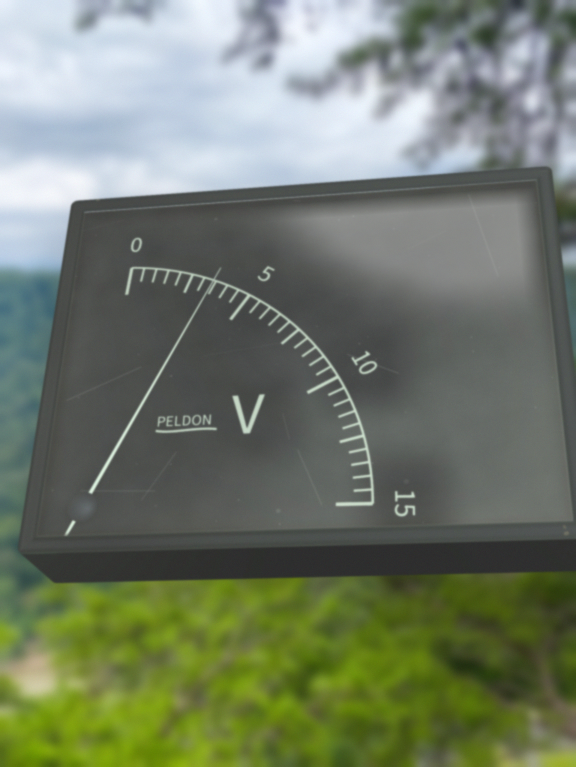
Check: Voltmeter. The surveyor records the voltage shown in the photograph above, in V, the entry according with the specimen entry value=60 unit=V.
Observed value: value=3.5 unit=V
